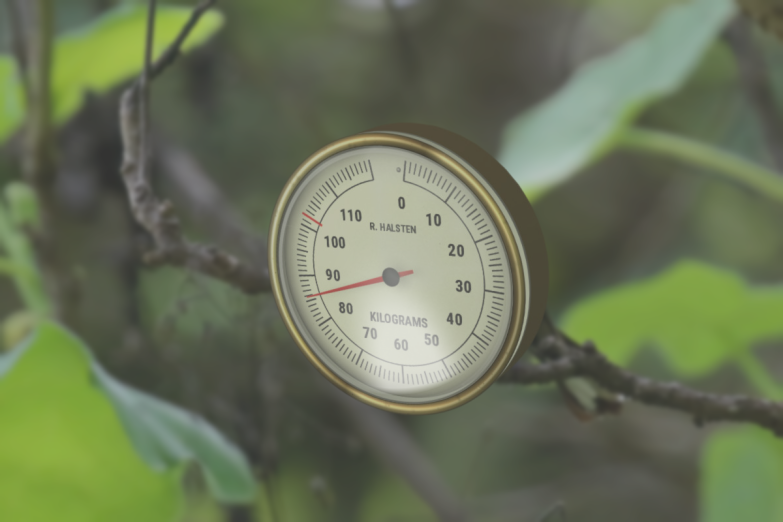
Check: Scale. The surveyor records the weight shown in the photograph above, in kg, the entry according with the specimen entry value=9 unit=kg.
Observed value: value=86 unit=kg
